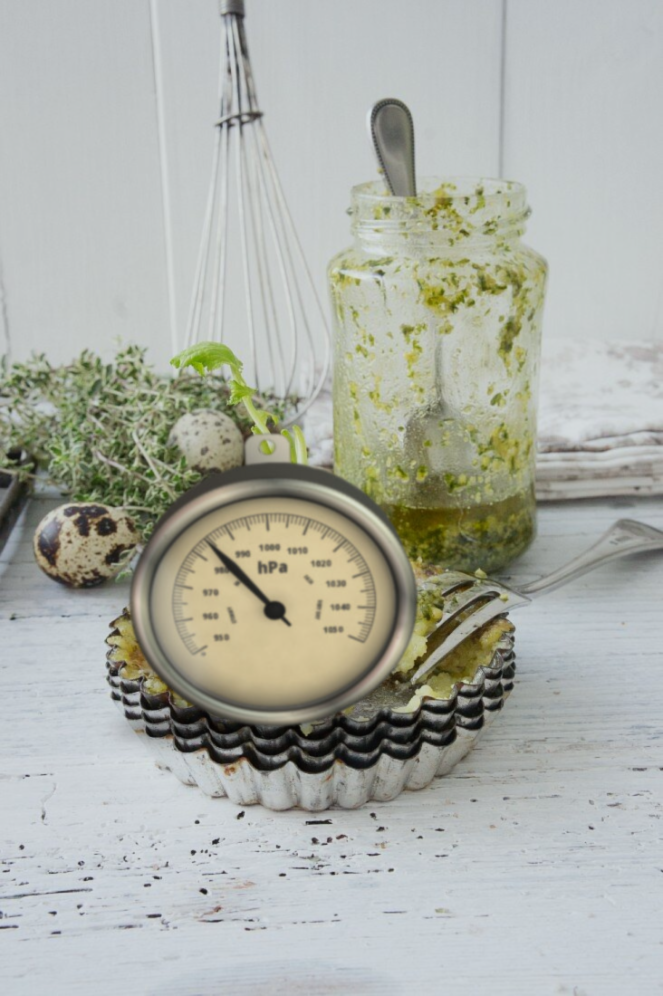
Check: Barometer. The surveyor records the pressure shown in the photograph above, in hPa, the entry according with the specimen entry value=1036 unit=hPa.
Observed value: value=985 unit=hPa
